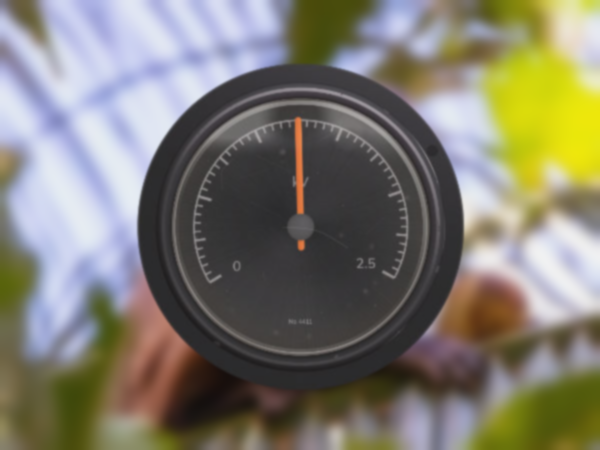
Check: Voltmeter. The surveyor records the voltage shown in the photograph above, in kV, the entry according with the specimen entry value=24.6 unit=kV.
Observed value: value=1.25 unit=kV
